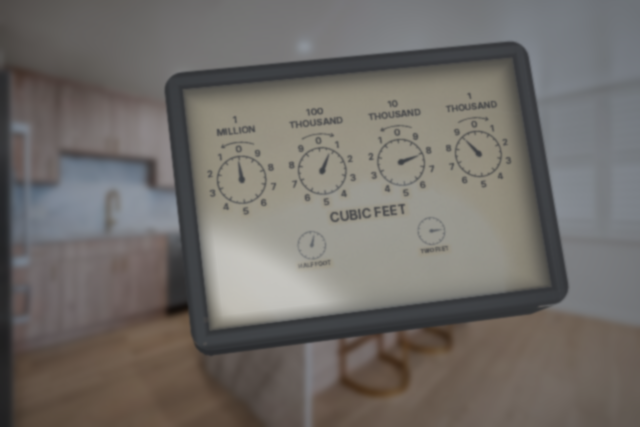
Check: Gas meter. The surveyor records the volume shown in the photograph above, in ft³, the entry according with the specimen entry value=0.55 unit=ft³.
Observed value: value=7900 unit=ft³
